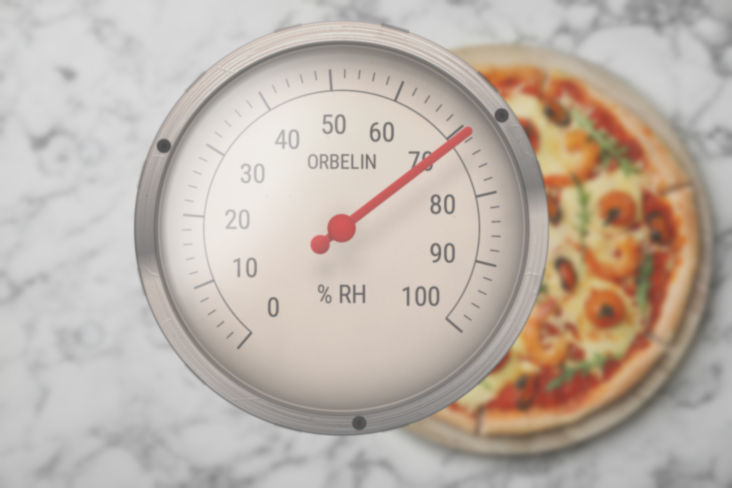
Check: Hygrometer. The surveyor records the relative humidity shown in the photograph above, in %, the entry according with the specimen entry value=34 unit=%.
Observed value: value=71 unit=%
